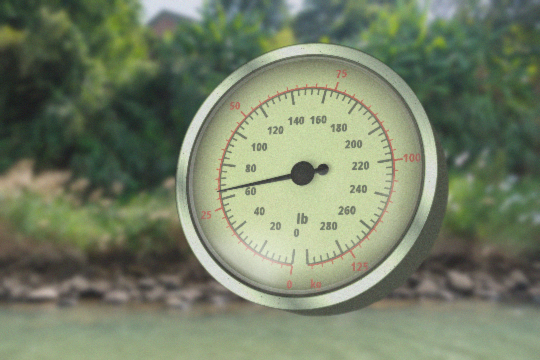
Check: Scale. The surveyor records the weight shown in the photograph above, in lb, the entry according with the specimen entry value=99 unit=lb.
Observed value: value=64 unit=lb
